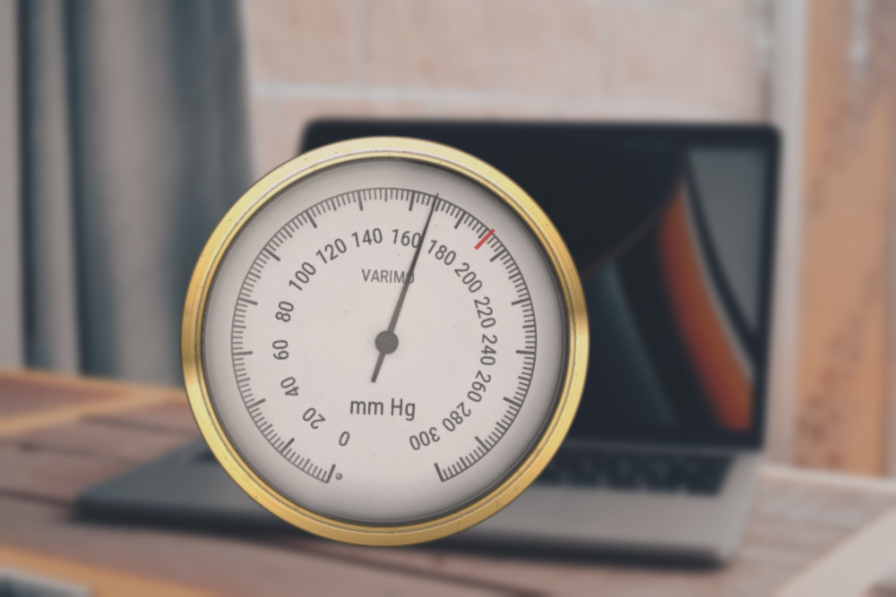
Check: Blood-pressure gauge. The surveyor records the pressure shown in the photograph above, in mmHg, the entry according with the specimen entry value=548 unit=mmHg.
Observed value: value=168 unit=mmHg
